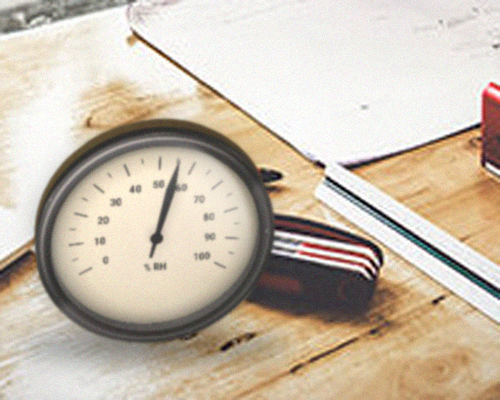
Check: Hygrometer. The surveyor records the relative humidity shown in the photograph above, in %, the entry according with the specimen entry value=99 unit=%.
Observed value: value=55 unit=%
